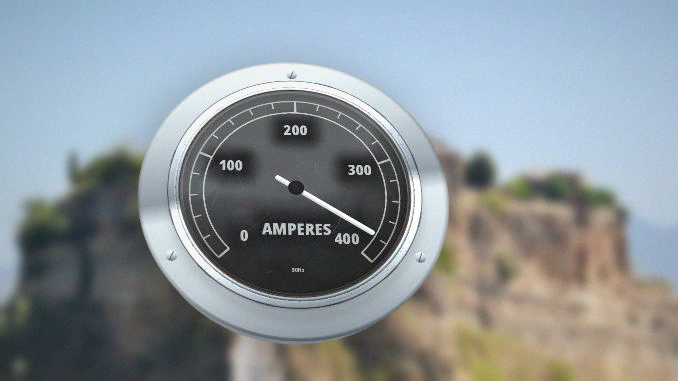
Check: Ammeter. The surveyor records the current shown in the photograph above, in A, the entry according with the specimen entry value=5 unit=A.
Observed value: value=380 unit=A
